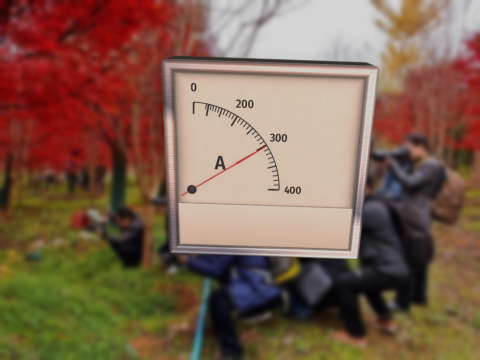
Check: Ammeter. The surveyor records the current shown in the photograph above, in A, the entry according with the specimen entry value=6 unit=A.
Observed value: value=300 unit=A
